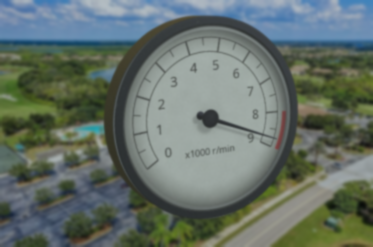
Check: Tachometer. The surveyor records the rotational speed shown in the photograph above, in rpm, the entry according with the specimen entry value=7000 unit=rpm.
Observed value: value=8750 unit=rpm
